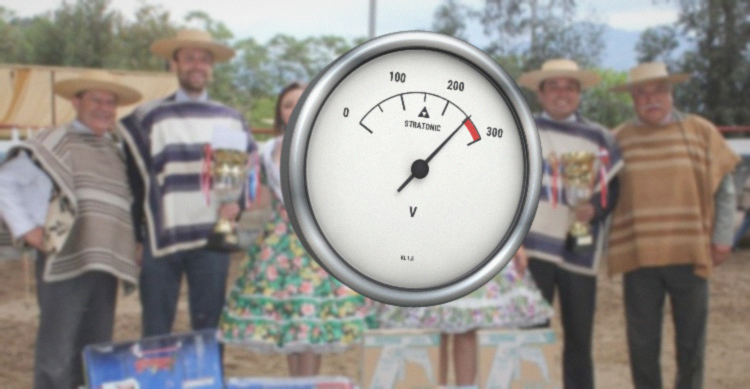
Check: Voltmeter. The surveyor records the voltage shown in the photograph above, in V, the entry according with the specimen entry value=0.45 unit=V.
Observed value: value=250 unit=V
